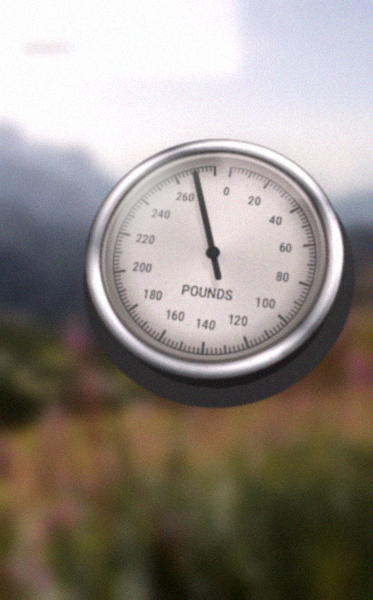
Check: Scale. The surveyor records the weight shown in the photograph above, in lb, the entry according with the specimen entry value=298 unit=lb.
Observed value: value=270 unit=lb
